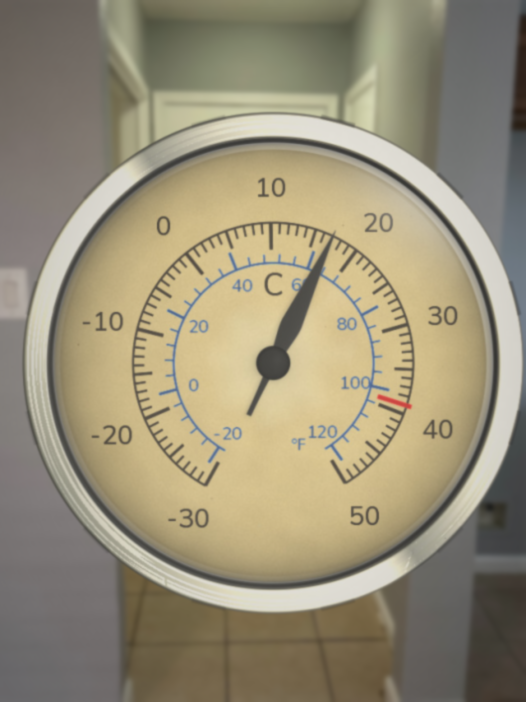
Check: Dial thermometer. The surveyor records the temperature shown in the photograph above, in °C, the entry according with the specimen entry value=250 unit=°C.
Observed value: value=17 unit=°C
